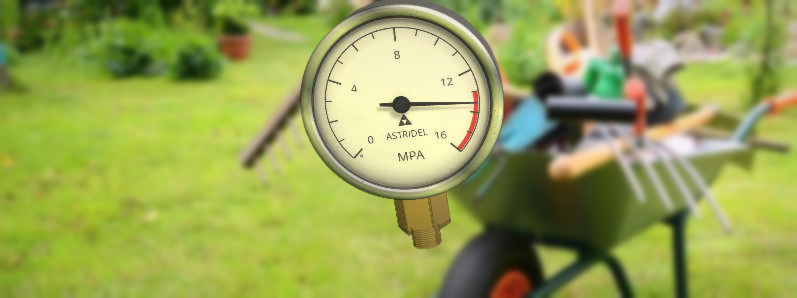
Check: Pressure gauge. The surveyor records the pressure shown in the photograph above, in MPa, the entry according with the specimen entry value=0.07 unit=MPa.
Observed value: value=13.5 unit=MPa
